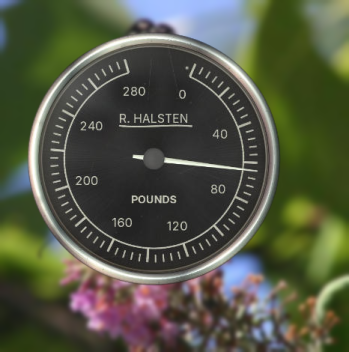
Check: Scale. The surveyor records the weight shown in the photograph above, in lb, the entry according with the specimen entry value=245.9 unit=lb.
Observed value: value=64 unit=lb
